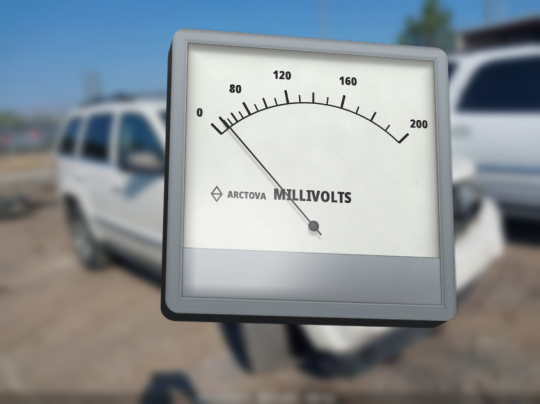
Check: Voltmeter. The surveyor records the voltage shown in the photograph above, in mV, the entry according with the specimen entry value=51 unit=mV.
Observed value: value=40 unit=mV
